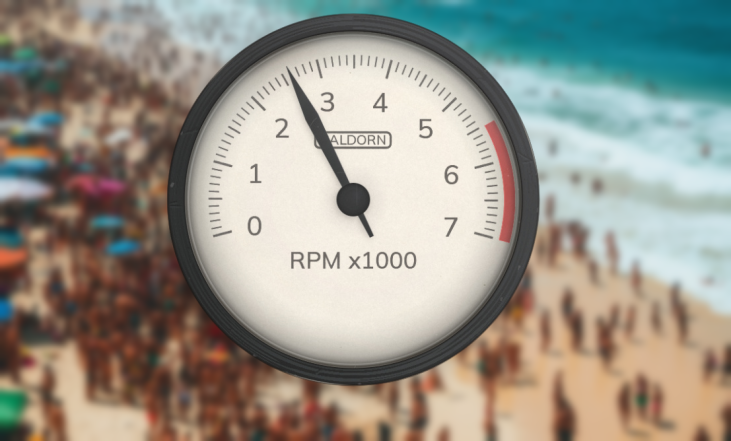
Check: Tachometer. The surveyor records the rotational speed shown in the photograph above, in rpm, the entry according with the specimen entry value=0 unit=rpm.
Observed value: value=2600 unit=rpm
